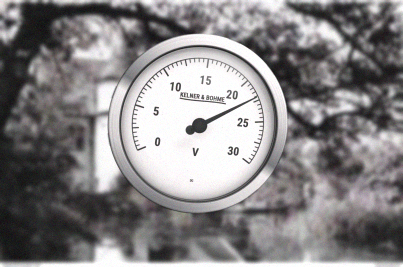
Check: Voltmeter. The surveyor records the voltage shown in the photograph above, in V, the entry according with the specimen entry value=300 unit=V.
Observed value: value=22 unit=V
